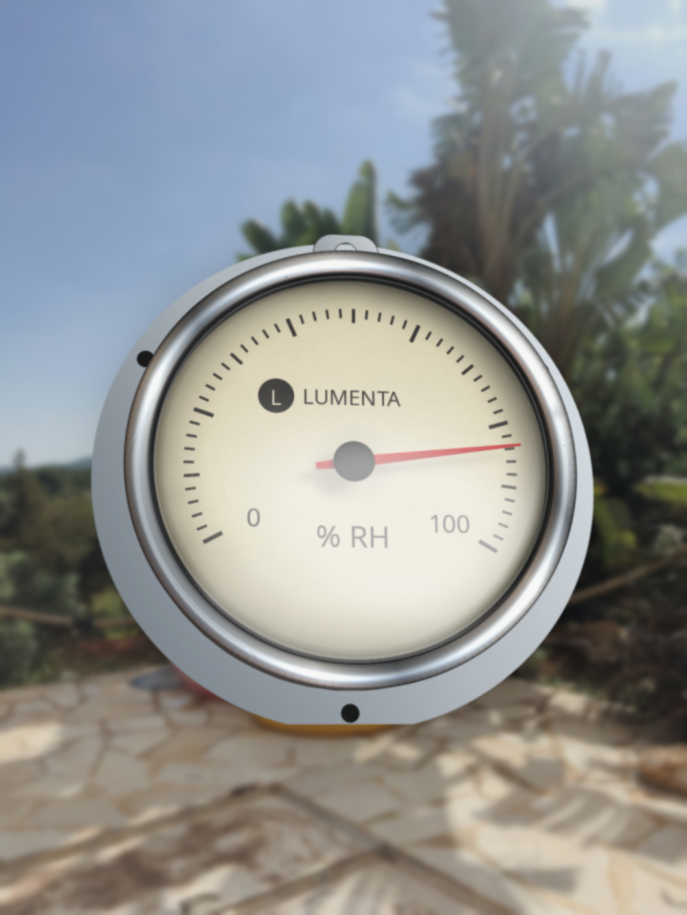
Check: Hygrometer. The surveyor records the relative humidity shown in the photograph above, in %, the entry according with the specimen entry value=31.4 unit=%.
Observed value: value=84 unit=%
